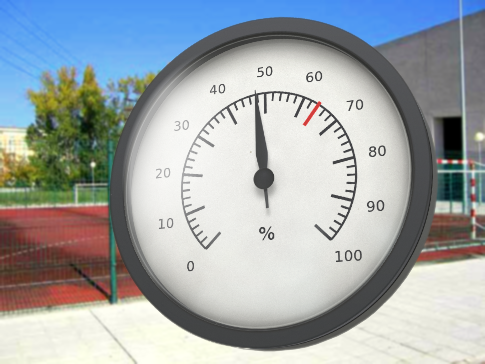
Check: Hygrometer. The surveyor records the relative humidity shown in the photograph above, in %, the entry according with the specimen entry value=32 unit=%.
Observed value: value=48 unit=%
